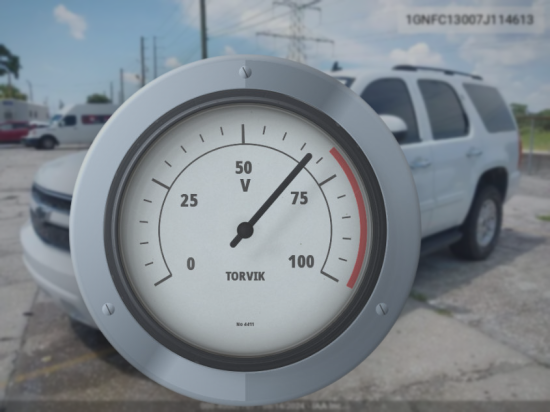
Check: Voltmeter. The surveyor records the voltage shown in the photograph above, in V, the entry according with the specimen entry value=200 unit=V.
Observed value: value=67.5 unit=V
